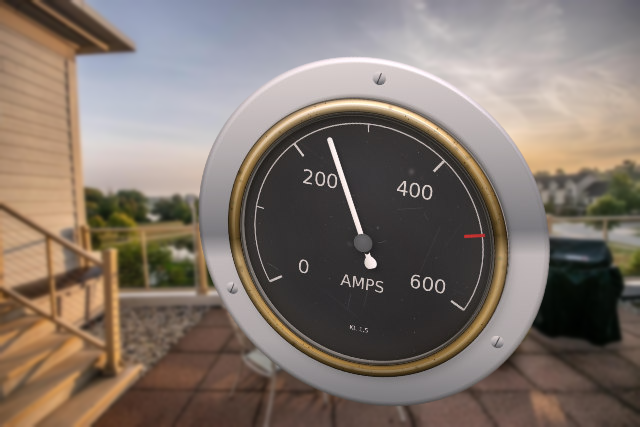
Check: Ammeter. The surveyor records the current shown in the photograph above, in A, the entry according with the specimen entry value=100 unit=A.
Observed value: value=250 unit=A
